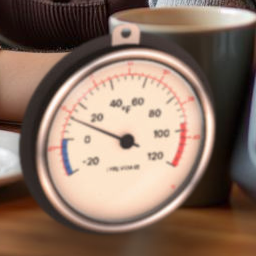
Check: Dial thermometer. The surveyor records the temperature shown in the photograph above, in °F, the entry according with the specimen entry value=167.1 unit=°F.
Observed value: value=12 unit=°F
